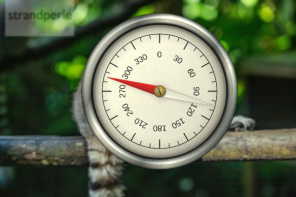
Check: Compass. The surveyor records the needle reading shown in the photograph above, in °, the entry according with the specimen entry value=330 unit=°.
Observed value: value=285 unit=°
